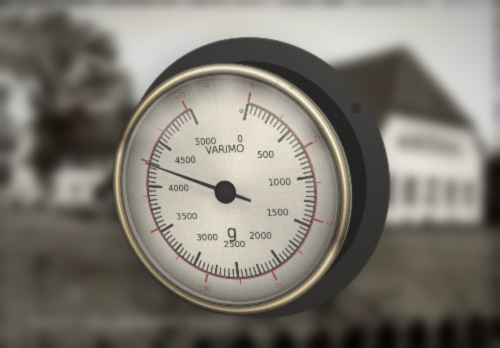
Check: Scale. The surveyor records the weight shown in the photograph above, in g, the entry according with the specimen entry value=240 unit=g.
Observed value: value=4250 unit=g
